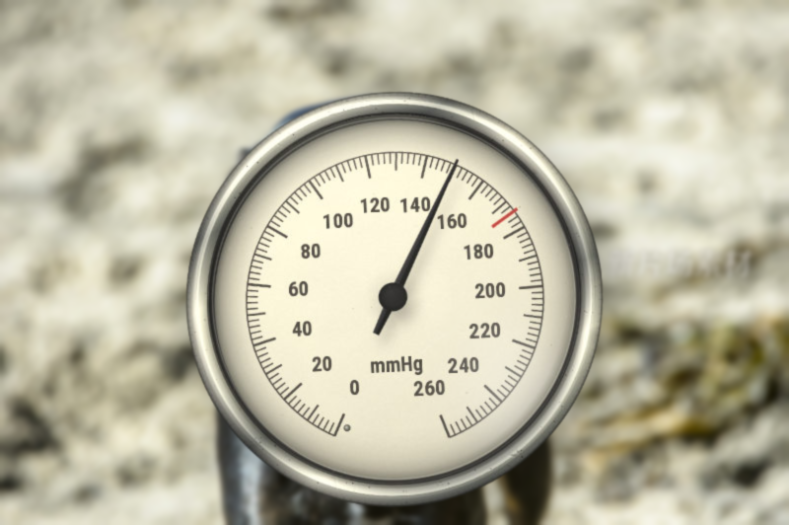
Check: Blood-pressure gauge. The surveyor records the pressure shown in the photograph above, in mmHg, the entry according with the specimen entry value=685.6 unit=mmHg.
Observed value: value=150 unit=mmHg
